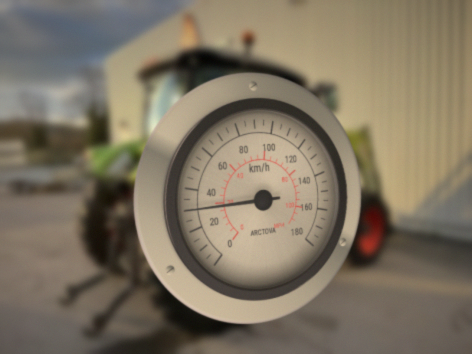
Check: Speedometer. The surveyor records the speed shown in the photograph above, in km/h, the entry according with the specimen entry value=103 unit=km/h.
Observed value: value=30 unit=km/h
